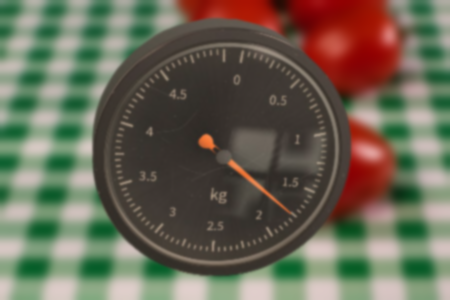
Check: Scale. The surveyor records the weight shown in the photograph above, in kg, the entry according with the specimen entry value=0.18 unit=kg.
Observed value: value=1.75 unit=kg
